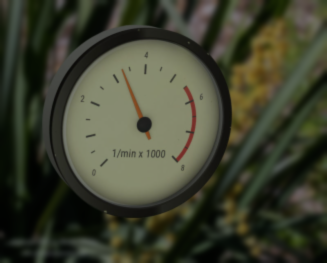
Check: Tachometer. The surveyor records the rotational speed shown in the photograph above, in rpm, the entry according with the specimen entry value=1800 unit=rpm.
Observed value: value=3250 unit=rpm
